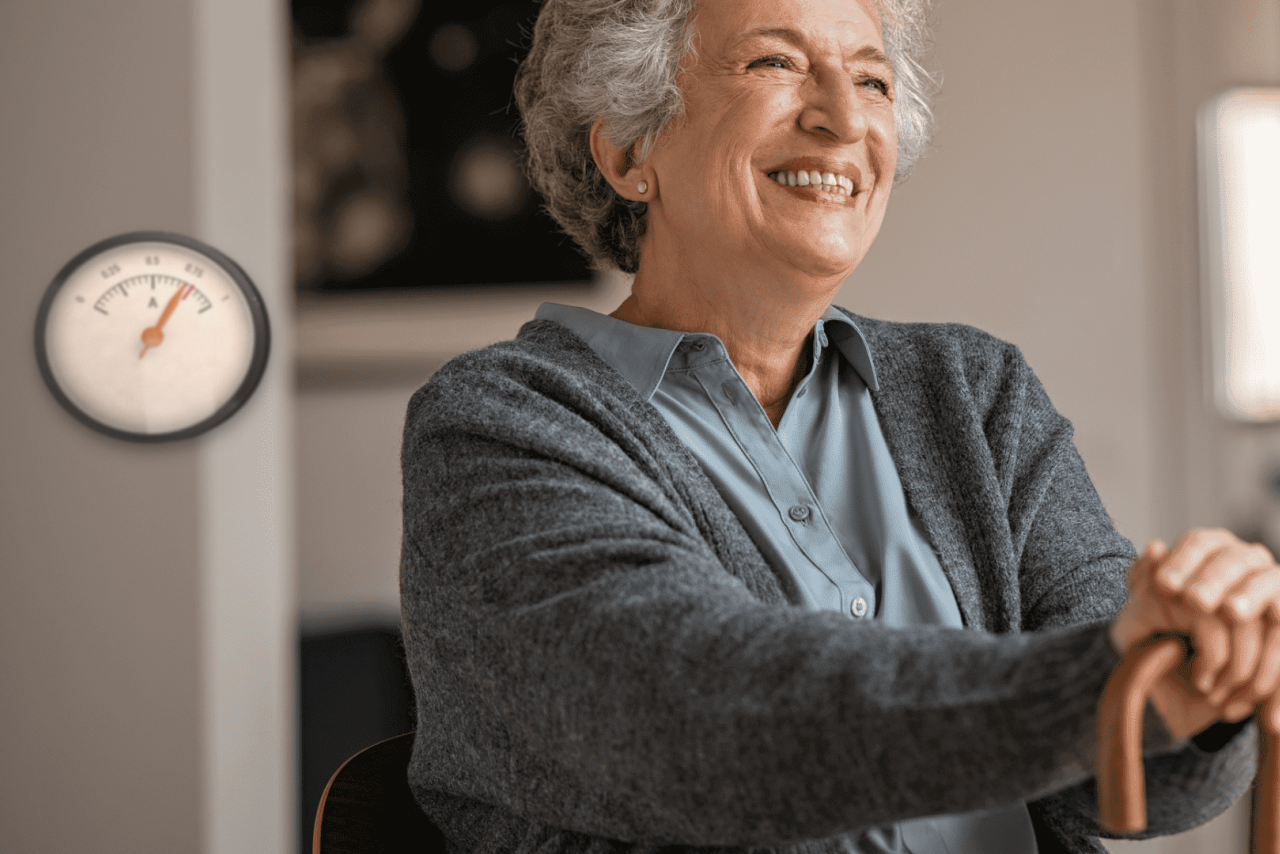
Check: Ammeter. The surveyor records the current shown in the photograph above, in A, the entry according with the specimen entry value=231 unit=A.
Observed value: value=0.75 unit=A
